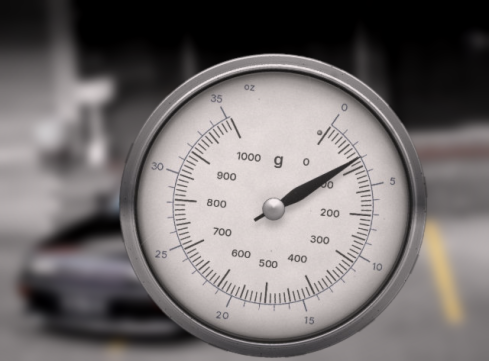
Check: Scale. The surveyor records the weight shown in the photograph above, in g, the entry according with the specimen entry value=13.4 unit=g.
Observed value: value=80 unit=g
